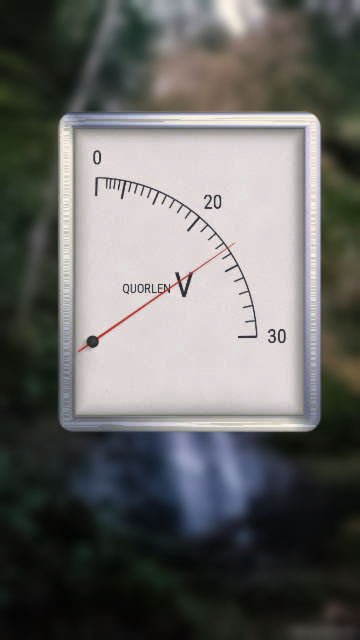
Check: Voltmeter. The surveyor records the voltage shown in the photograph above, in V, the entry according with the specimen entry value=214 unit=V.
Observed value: value=23.5 unit=V
